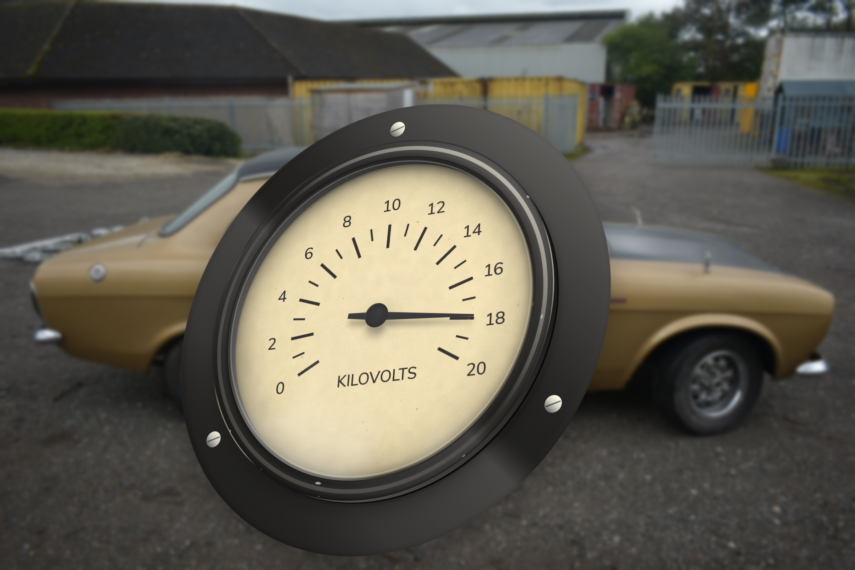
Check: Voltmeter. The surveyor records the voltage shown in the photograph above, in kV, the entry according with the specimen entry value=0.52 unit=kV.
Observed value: value=18 unit=kV
